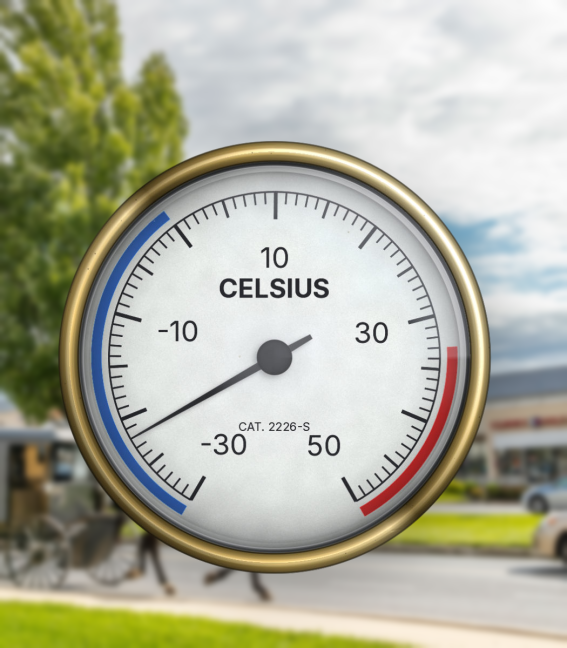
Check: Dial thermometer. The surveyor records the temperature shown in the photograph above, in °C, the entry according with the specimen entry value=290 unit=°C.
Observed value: value=-22 unit=°C
